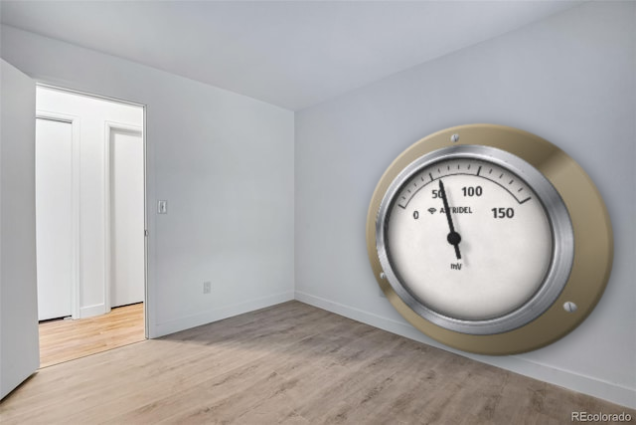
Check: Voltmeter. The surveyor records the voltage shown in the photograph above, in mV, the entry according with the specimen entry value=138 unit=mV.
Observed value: value=60 unit=mV
